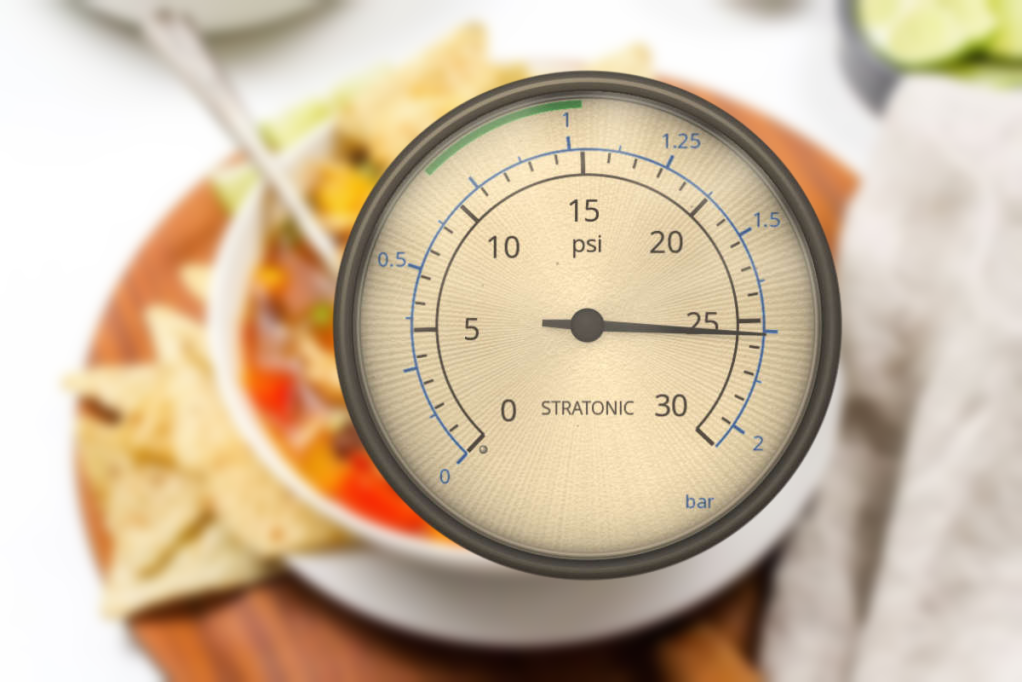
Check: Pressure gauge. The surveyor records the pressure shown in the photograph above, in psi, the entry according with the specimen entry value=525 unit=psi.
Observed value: value=25.5 unit=psi
